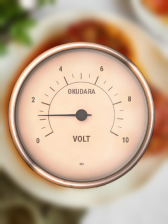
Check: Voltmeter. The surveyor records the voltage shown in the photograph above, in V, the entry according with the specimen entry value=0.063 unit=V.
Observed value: value=1.25 unit=V
